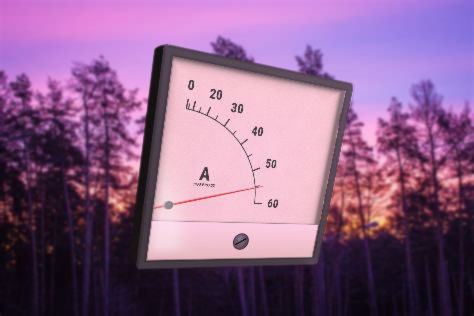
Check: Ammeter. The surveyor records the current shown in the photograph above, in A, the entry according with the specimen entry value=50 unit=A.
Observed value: value=55 unit=A
